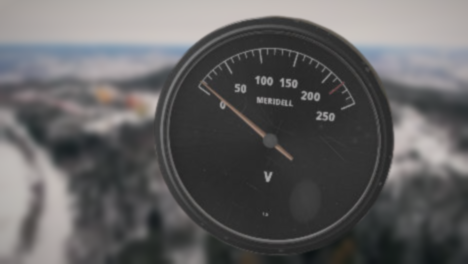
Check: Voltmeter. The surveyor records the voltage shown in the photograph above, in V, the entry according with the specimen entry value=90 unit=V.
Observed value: value=10 unit=V
